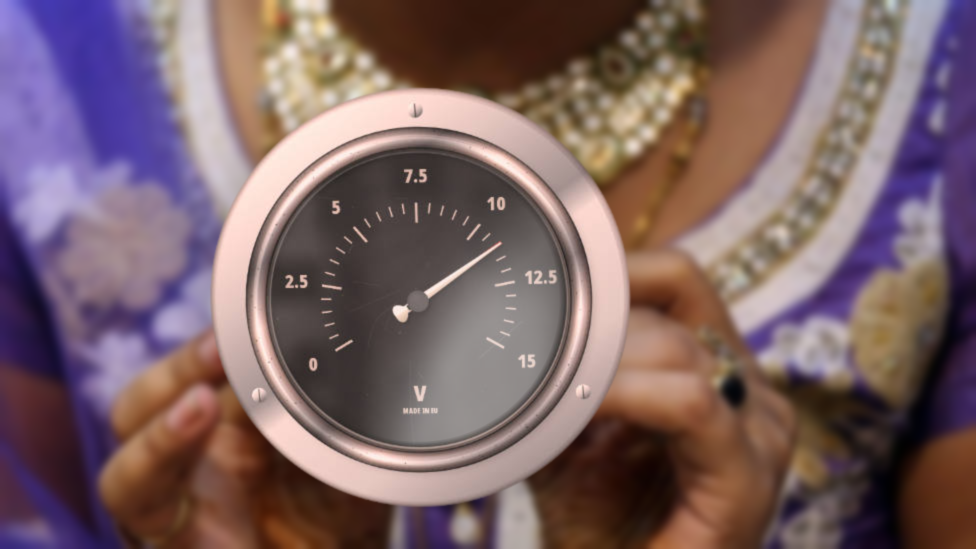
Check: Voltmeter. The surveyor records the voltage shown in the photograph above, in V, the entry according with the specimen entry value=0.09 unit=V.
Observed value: value=11 unit=V
